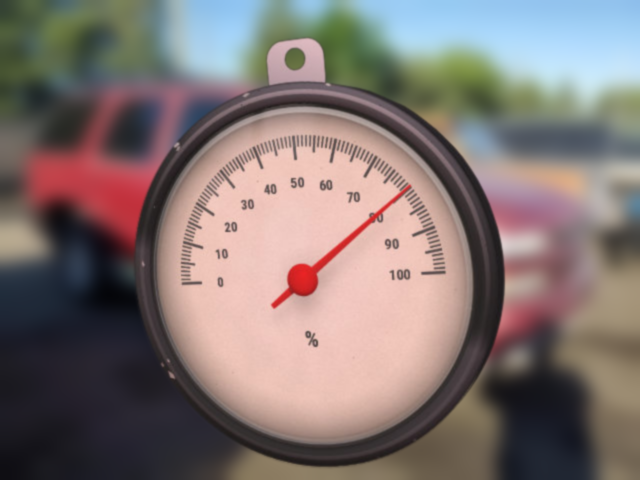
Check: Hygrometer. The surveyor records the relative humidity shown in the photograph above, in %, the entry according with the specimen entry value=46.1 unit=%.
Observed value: value=80 unit=%
